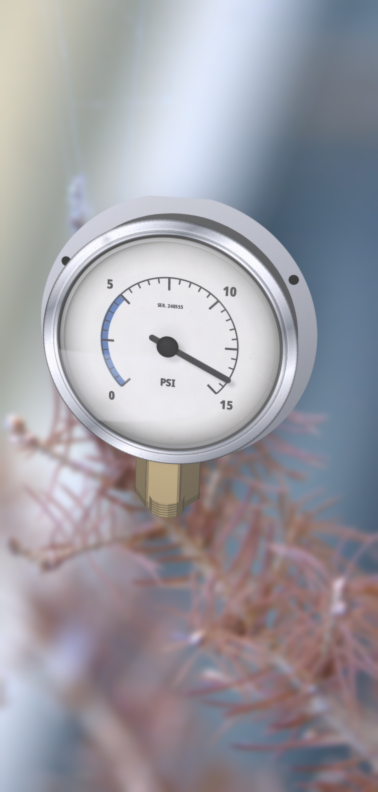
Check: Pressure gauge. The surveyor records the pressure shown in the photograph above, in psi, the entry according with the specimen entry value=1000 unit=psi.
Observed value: value=14 unit=psi
